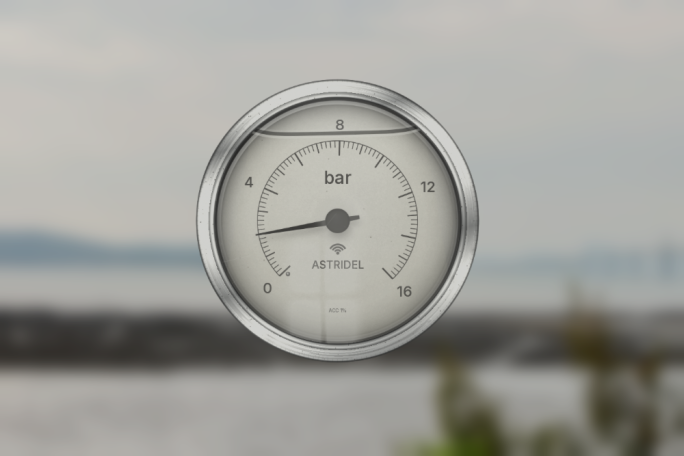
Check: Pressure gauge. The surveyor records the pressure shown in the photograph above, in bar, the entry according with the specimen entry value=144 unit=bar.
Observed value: value=2 unit=bar
